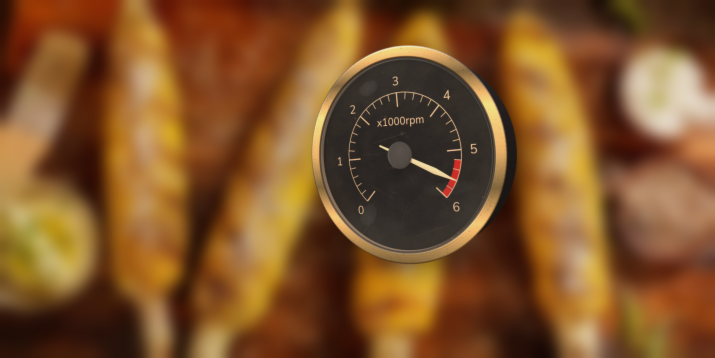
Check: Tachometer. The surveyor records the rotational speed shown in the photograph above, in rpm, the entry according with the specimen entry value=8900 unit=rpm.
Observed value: value=5600 unit=rpm
